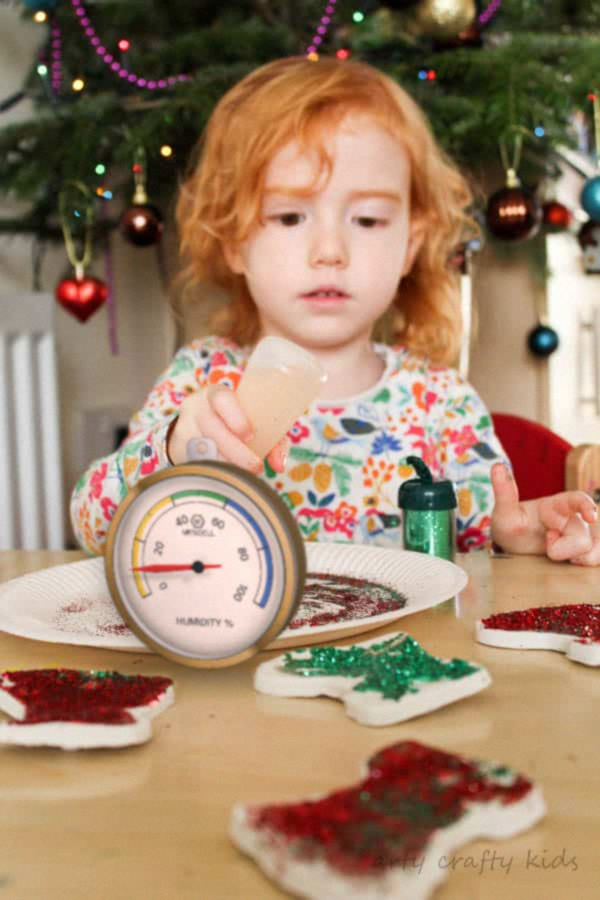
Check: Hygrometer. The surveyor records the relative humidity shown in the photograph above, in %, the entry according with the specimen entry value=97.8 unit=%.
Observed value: value=10 unit=%
